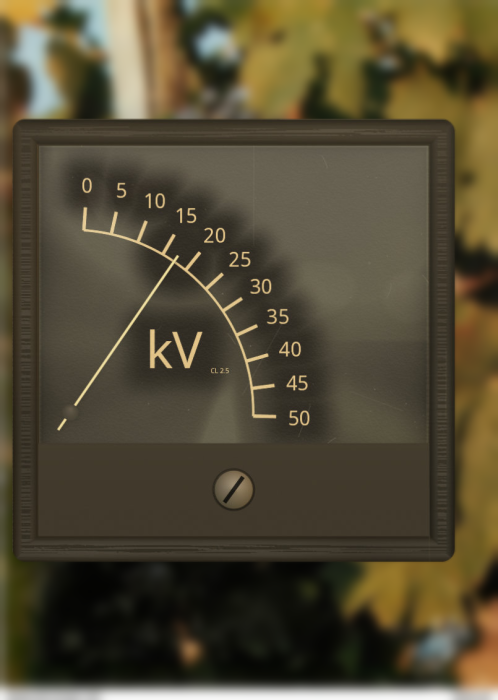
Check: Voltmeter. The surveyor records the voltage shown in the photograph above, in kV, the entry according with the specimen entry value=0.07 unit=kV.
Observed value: value=17.5 unit=kV
